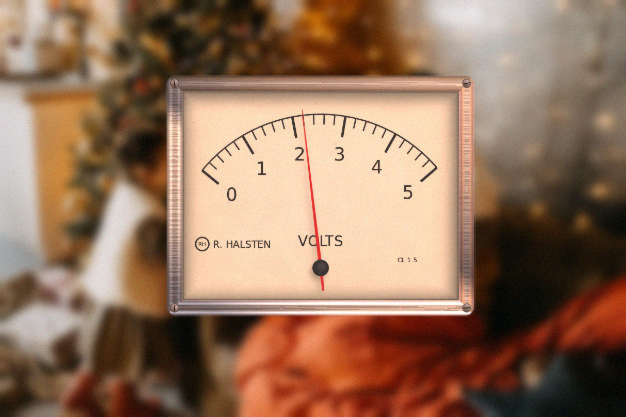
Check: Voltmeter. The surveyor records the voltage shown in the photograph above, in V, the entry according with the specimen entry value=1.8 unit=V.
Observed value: value=2.2 unit=V
